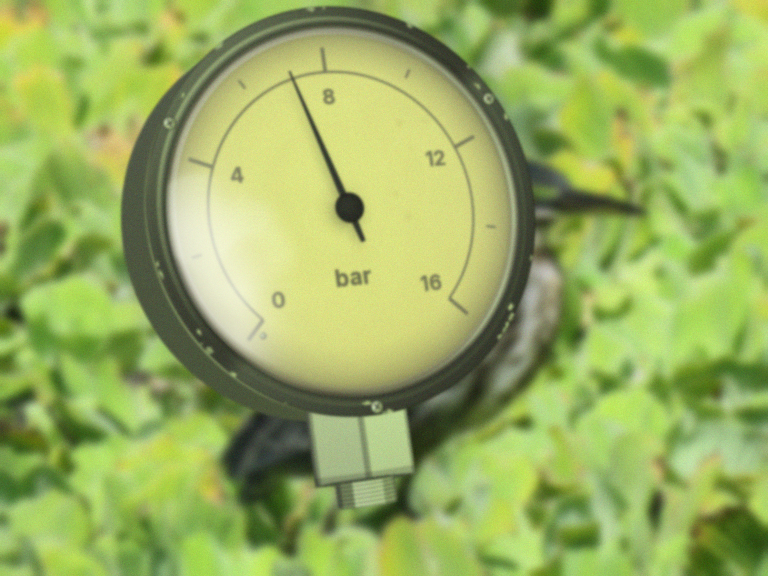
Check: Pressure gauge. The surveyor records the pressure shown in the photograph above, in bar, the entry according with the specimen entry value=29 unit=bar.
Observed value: value=7 unit=bar
